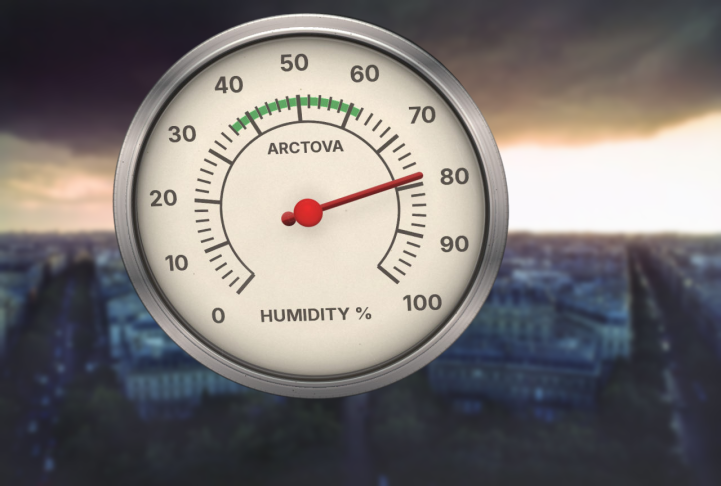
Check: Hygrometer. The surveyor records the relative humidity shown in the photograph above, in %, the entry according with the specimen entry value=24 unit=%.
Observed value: value=78 unit=%
